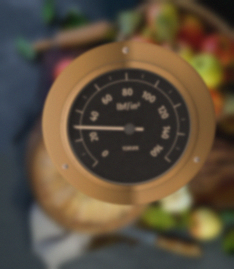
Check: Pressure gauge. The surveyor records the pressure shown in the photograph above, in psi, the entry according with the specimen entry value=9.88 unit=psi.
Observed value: value=30 unit=psi
